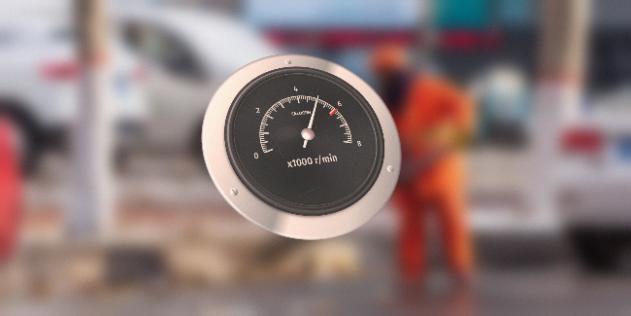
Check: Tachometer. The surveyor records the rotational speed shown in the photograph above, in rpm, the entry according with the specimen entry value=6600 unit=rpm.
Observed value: value=5000 unit=rpm
